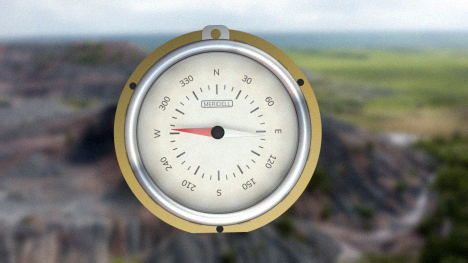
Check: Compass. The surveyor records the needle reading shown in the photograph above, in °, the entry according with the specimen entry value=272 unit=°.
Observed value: value=275 unit=°
